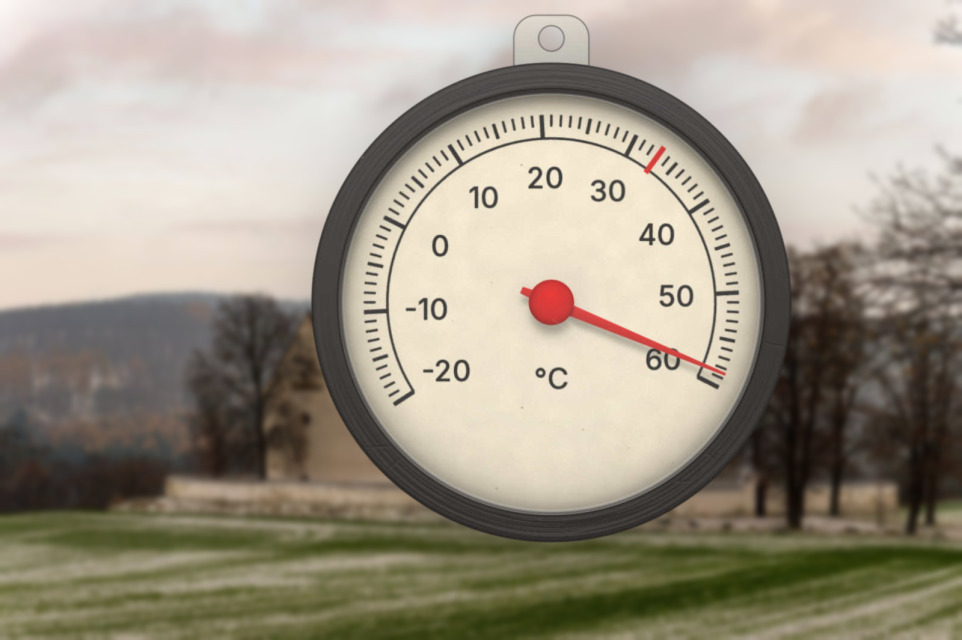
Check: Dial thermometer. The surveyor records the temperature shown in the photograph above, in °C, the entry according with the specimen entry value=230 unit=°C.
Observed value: value=58.5 unit=°C
